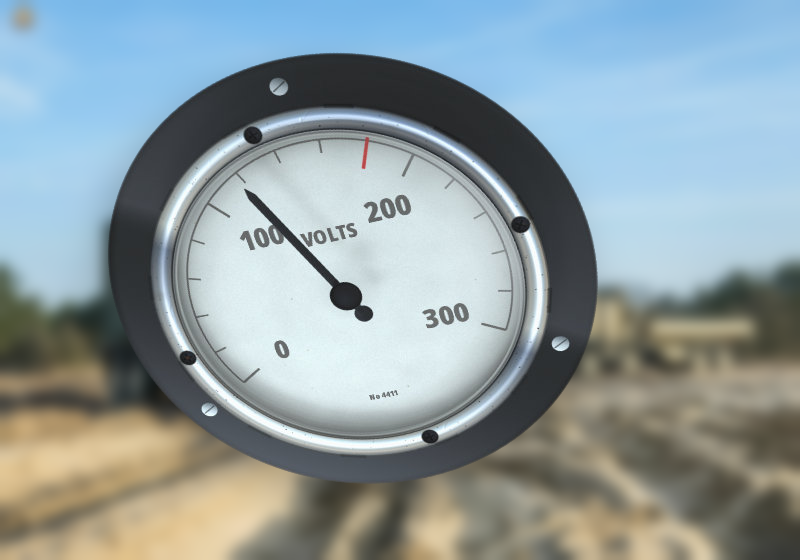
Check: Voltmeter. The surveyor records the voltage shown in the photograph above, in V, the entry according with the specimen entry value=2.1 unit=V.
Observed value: value=120 unit=V
